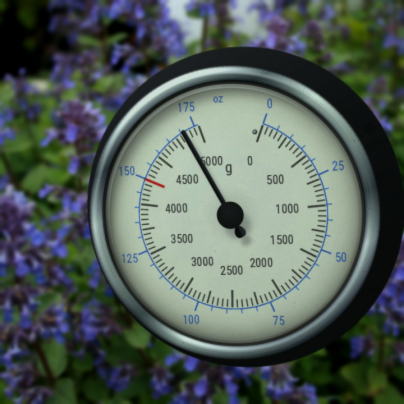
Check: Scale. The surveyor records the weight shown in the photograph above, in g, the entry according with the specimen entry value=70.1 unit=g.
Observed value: value=4850 unit=g
